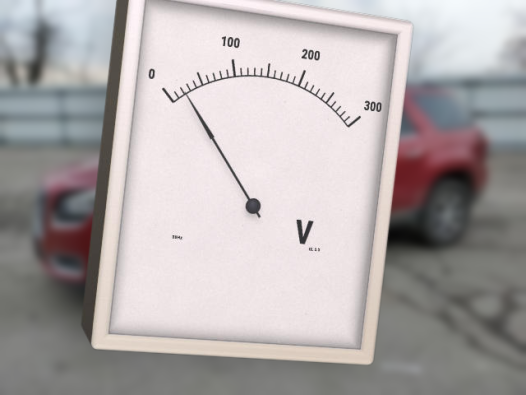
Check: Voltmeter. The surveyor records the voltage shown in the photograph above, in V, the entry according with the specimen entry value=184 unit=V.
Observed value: value=20 unit=V
